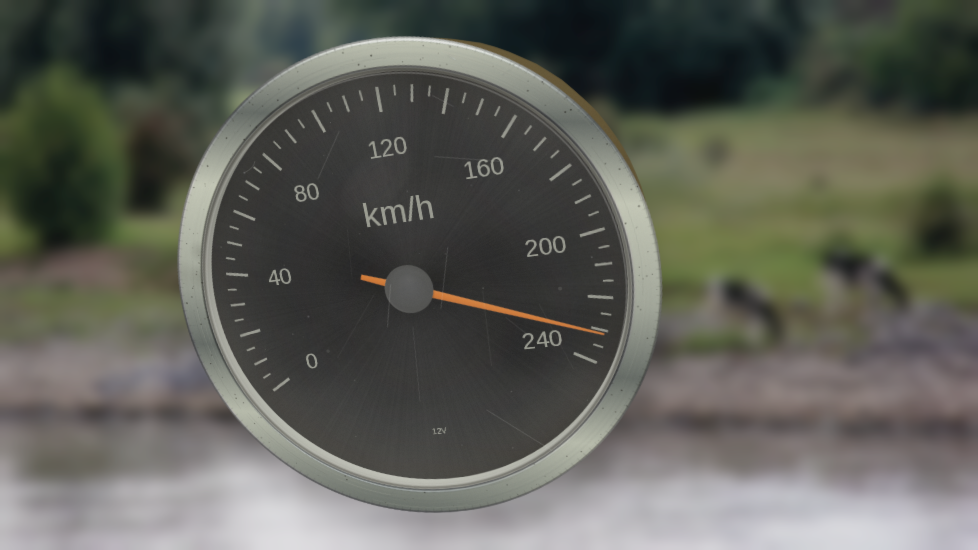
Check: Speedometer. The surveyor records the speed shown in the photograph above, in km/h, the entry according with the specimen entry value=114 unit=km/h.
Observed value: value=230 unit=km/h
